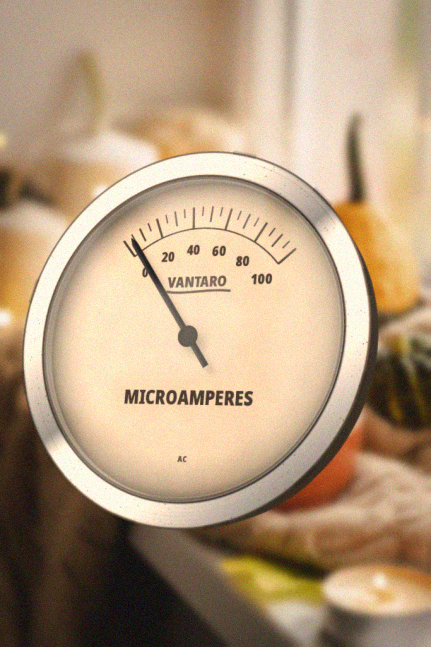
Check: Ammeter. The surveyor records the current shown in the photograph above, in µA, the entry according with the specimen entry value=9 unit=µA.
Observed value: value=5 unit=µA
